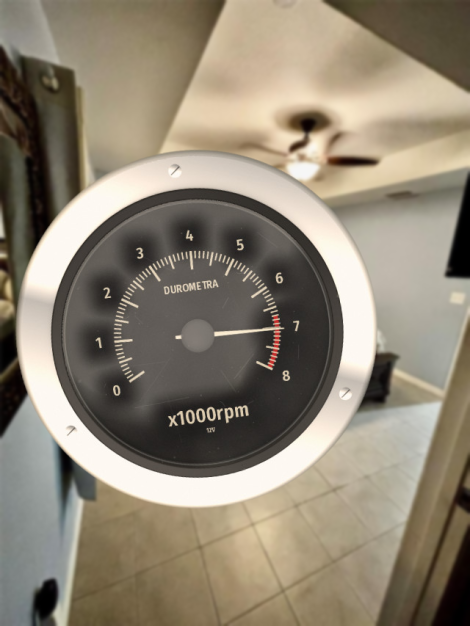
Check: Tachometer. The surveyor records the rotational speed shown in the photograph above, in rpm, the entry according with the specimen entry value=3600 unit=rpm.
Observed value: value=7000 unit=rpm
